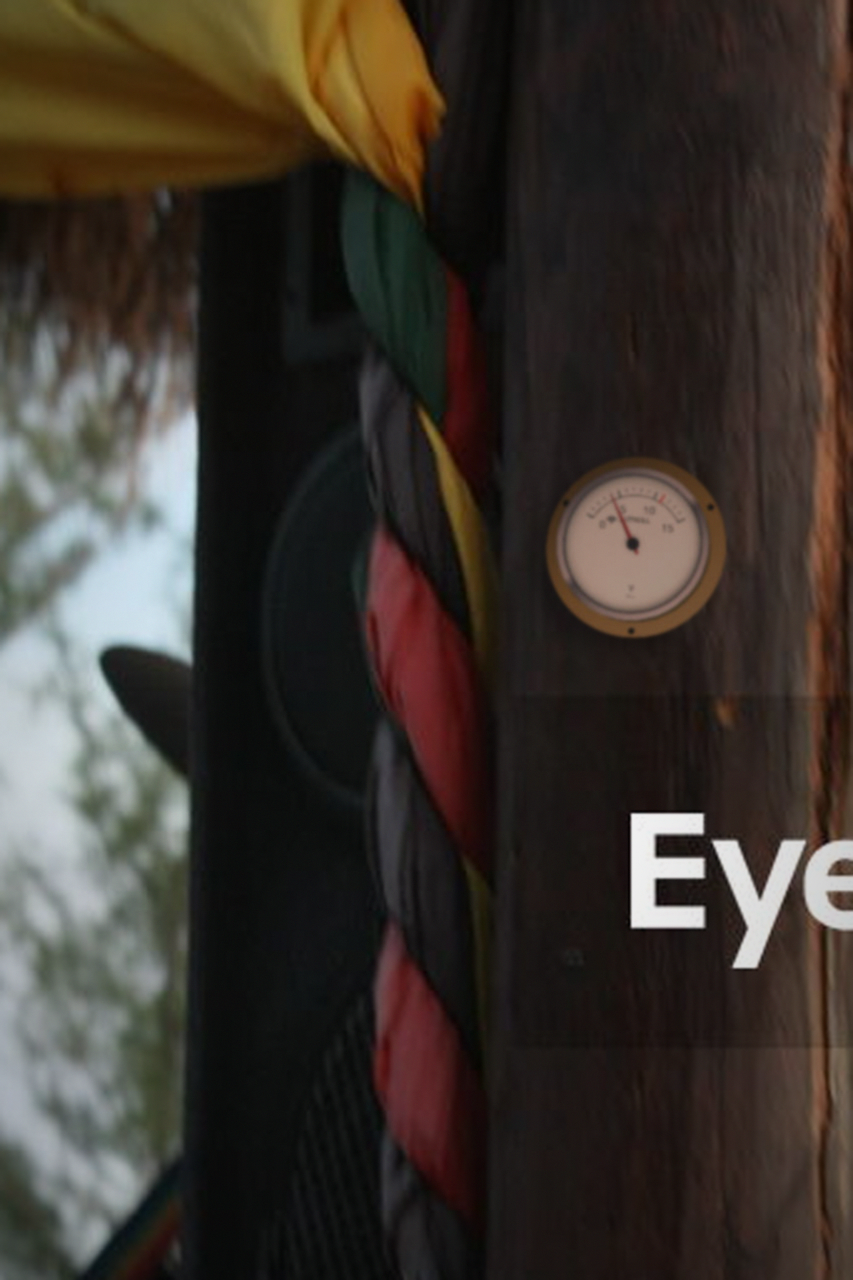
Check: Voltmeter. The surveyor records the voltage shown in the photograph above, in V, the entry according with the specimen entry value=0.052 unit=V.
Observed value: value=4 unit=V
